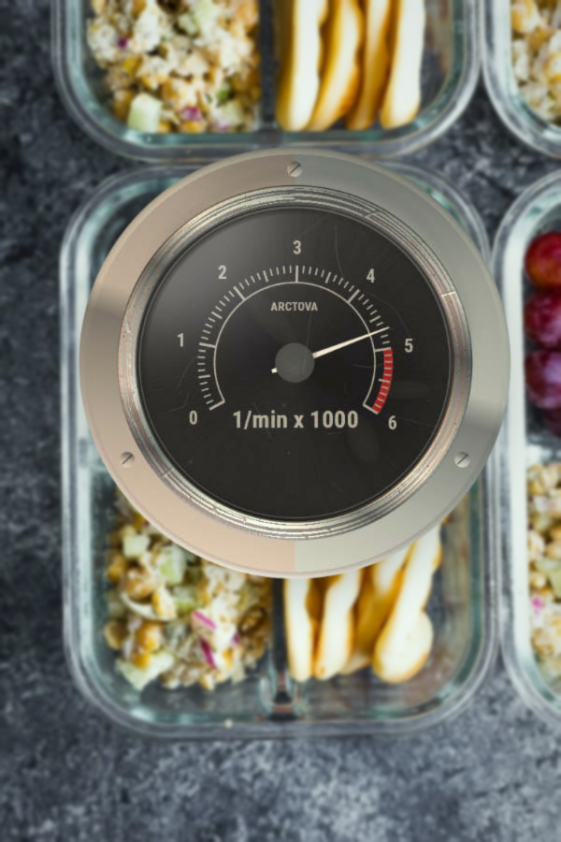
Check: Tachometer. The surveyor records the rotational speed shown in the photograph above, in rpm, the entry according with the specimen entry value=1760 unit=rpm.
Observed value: value=4700 unit=rpm
